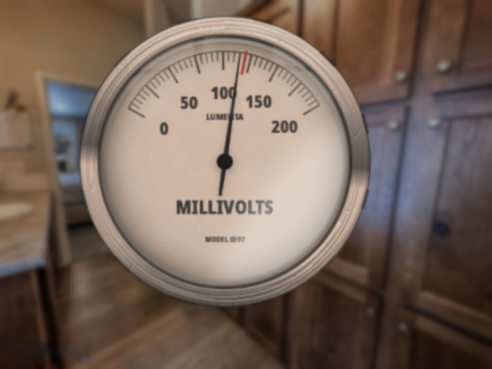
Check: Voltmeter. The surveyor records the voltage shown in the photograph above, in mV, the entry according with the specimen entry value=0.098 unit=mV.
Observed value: value=115 unit=mV
